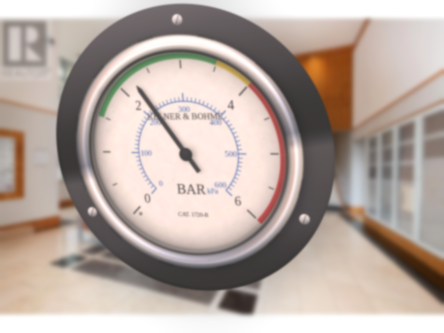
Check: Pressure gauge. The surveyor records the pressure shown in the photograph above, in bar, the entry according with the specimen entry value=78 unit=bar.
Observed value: value=2.25 unit=bar
